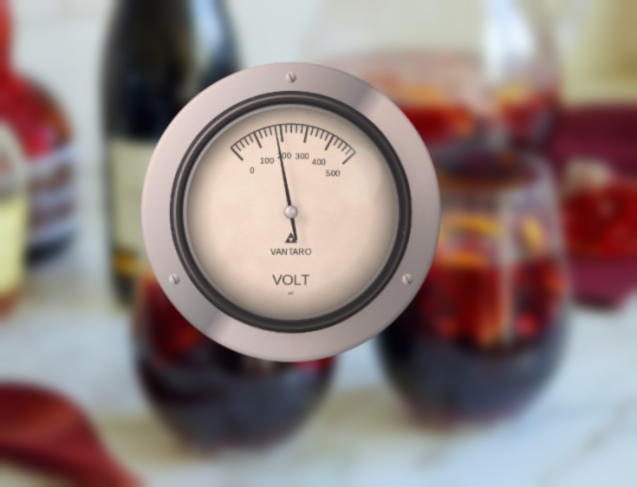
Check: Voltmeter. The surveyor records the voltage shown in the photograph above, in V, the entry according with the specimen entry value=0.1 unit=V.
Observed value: value=180 unit=V
